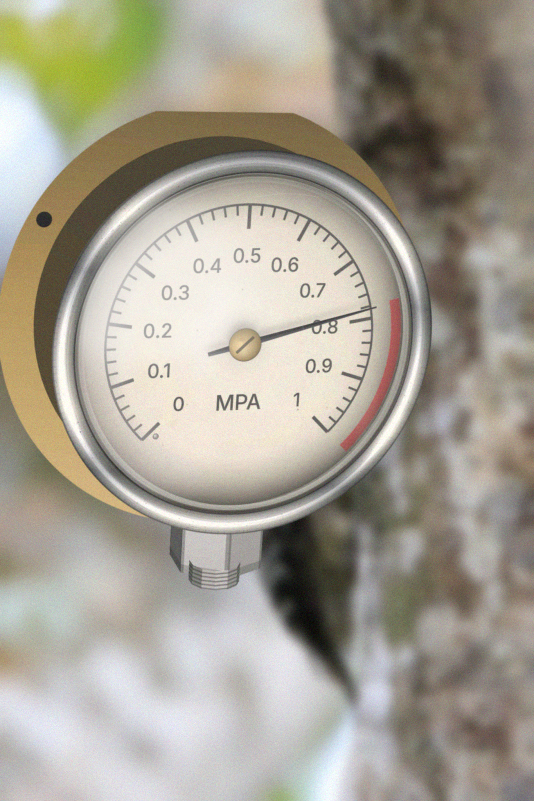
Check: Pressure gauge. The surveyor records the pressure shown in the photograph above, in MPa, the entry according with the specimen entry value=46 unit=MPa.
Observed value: value=0.78 unit=MPa
